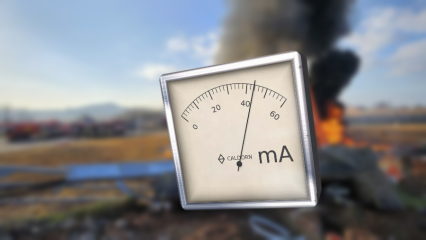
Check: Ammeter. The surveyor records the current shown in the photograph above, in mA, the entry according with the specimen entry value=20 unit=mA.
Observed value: value=44 unit=mA
